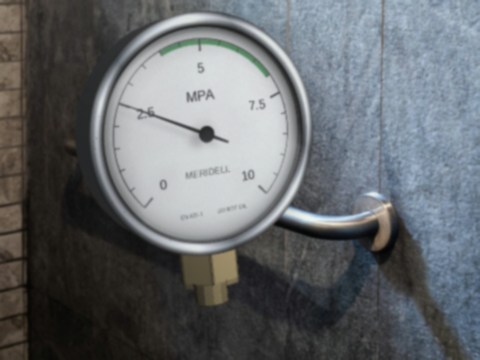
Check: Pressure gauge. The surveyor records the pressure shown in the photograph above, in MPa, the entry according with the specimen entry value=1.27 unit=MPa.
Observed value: value=2.5 unit=MPa
